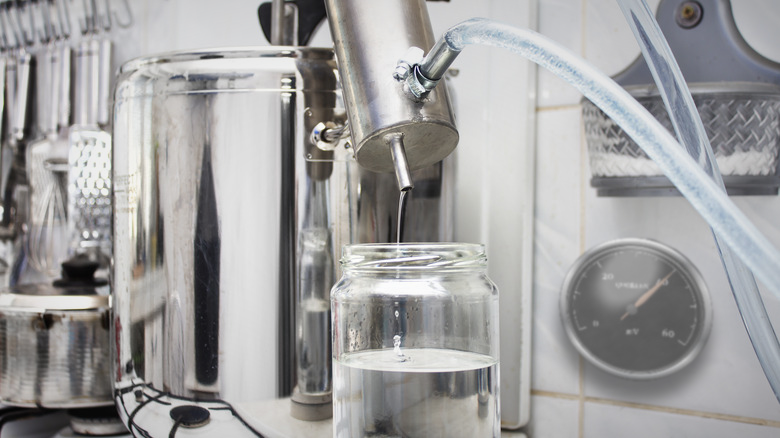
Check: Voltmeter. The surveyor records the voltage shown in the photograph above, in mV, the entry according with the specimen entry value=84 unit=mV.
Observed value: value=40 unit=mV
